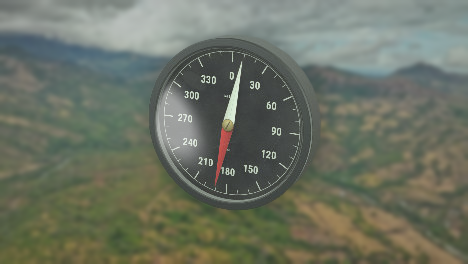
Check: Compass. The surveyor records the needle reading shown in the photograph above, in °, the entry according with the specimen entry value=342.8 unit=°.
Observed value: value=190 unit=°
